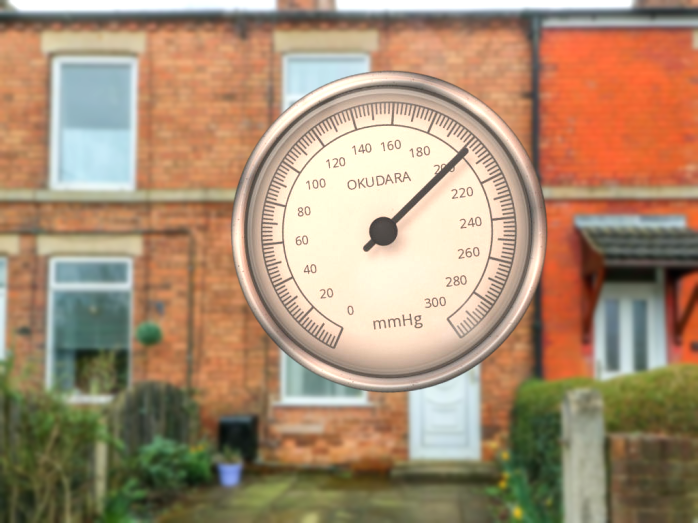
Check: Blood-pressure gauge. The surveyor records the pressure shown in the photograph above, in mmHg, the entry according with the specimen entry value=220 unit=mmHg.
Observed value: value=202 unit=mmHg
